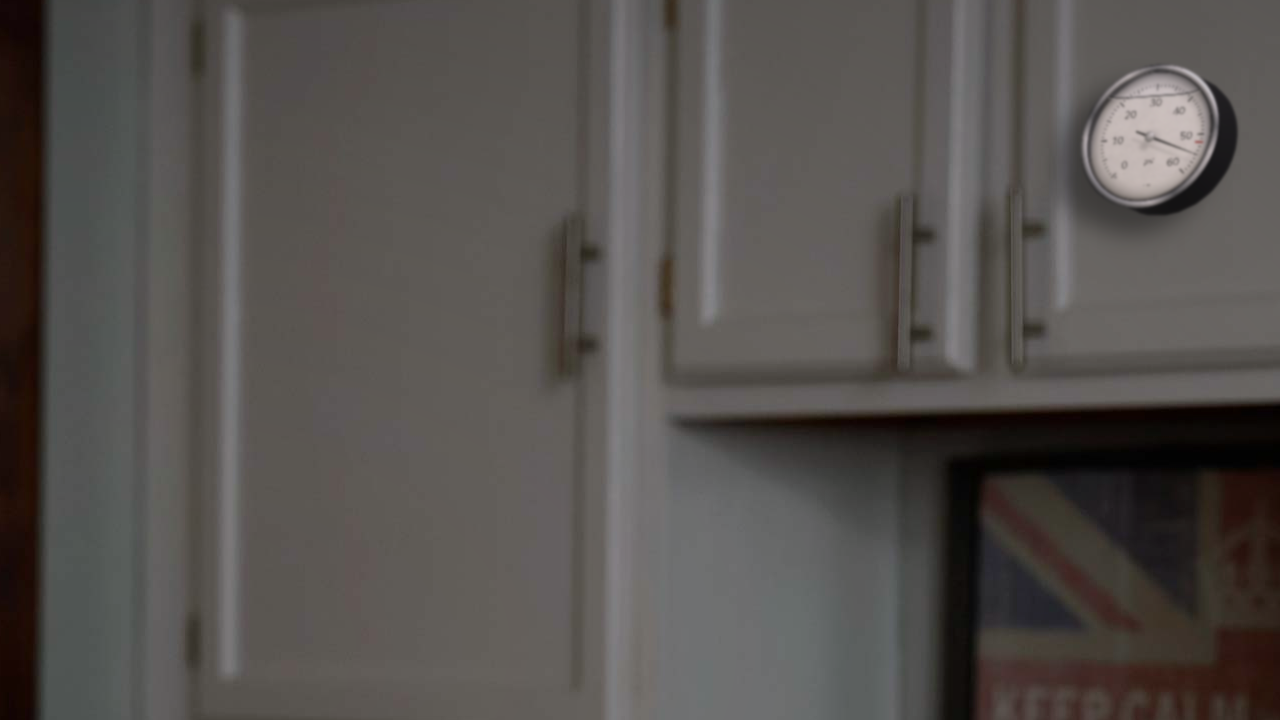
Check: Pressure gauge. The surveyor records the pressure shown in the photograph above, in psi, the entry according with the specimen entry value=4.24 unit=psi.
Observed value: value=55 unit=psi
